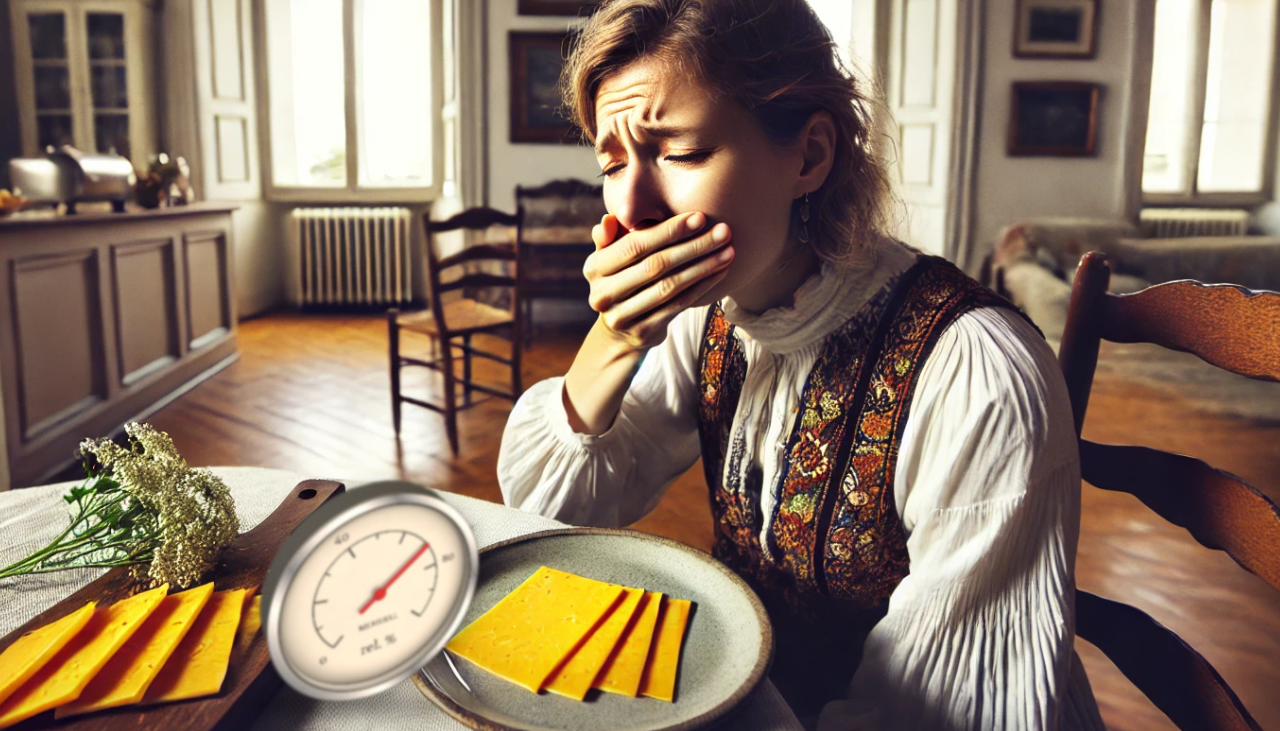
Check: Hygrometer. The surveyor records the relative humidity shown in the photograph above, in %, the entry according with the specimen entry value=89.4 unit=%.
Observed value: value=70 unit=%
